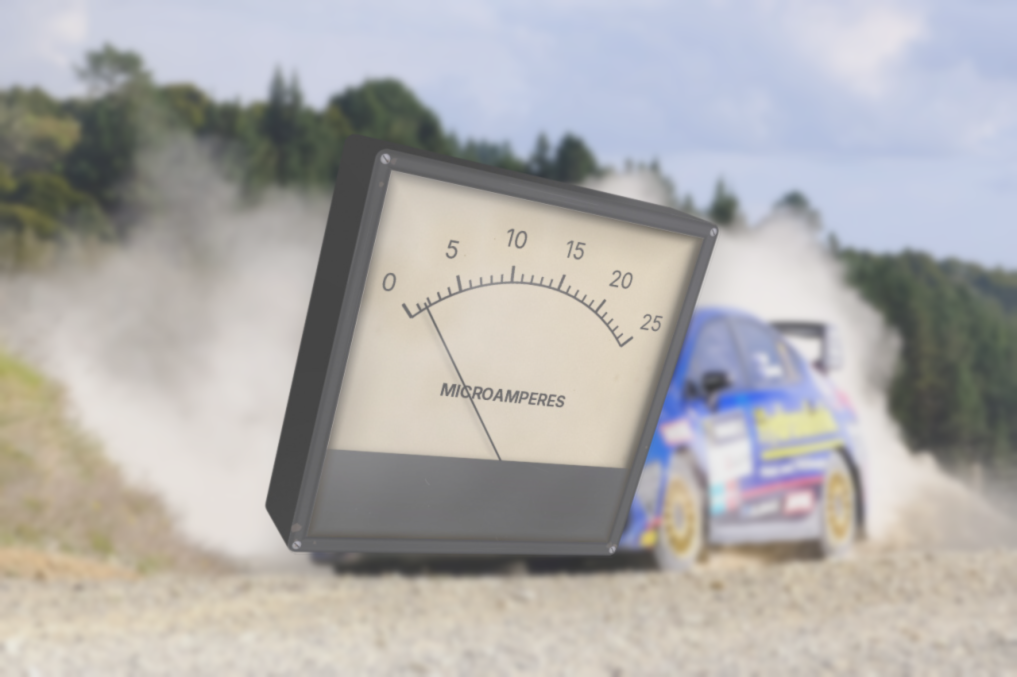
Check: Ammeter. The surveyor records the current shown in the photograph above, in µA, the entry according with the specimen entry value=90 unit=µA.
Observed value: value=1.5 unit=µA
